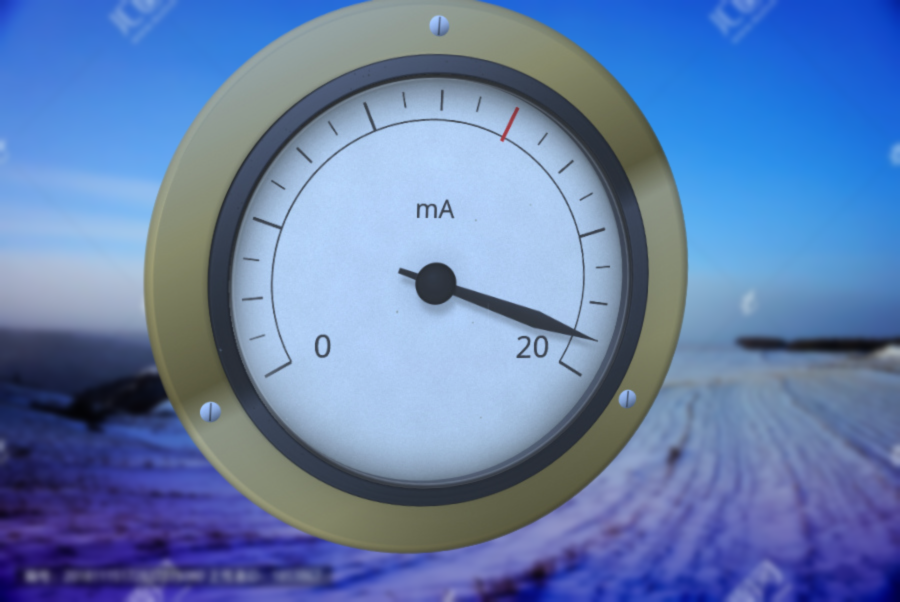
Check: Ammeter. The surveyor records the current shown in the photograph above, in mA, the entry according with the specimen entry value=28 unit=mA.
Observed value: value=19 unit=mA
